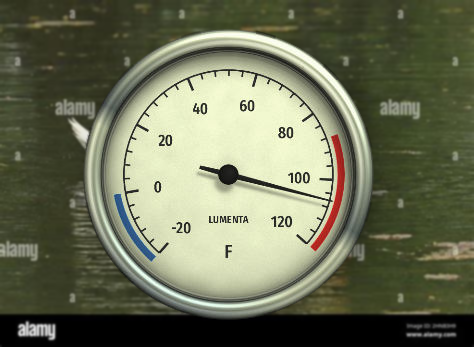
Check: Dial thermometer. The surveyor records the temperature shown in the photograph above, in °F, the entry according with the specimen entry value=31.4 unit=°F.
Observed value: value=106 unit=°F
